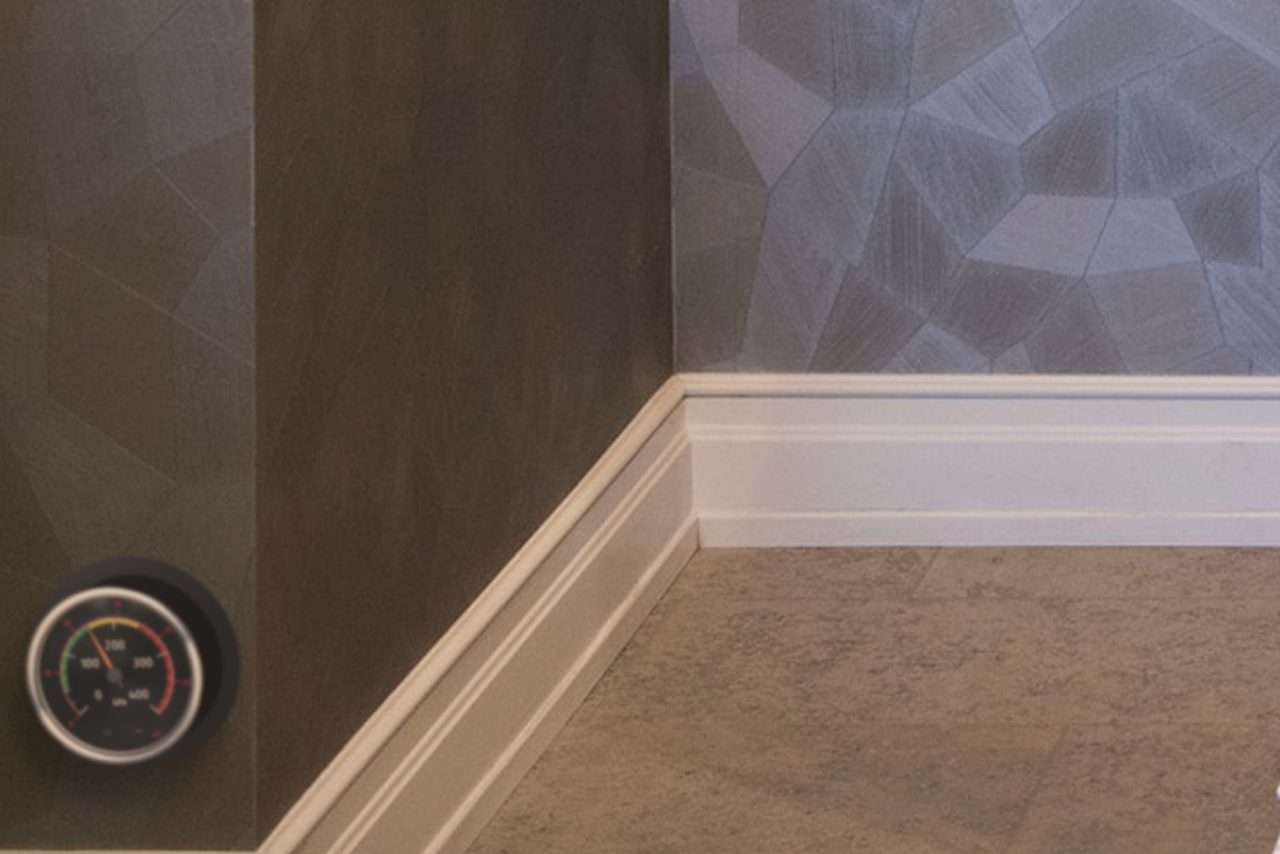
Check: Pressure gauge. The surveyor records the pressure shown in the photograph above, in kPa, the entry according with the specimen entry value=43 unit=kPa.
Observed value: value=160 unit=kPa
